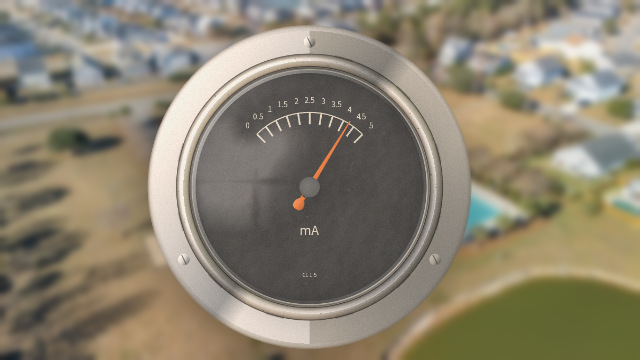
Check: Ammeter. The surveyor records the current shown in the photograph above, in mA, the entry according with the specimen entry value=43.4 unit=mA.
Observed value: value=4.25 unit=mA
